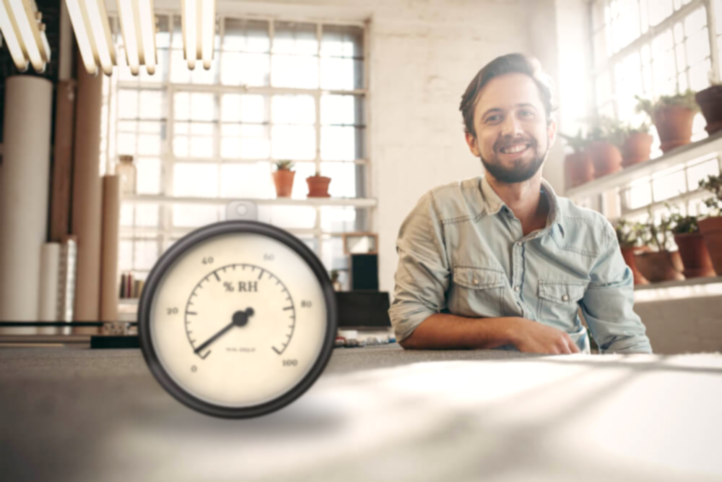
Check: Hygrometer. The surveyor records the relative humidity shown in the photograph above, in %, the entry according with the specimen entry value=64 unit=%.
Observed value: value=4 unit=%
